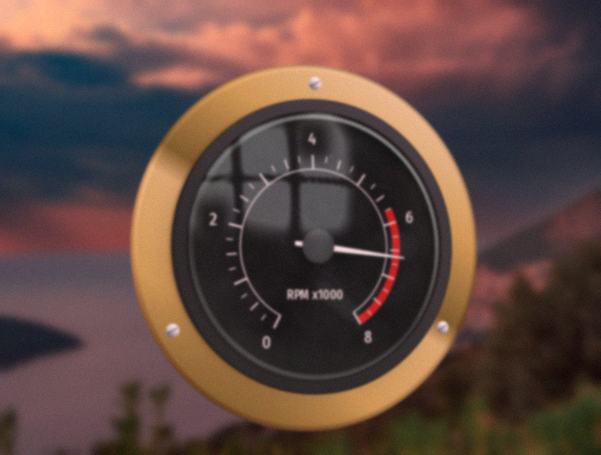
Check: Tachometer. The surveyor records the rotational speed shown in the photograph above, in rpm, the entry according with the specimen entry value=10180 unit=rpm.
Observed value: value=6625 unit=rpm
